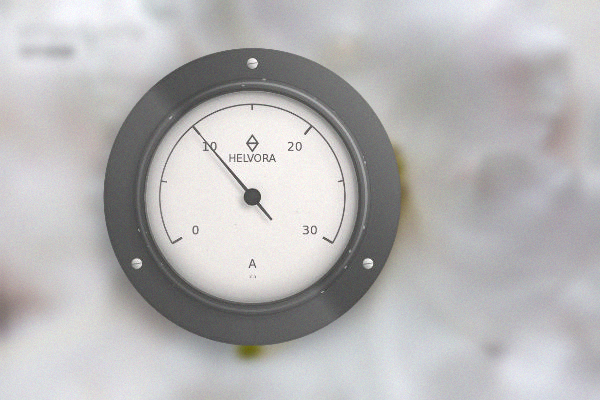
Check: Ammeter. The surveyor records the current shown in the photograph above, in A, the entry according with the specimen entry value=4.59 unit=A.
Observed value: value=10 unit=A
